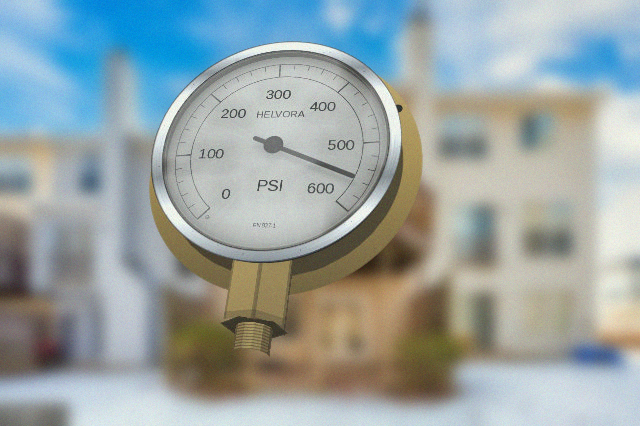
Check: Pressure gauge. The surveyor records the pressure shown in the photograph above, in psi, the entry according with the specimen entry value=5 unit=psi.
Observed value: value=560 unit=psi
